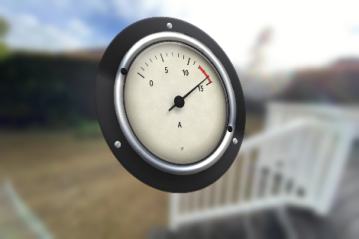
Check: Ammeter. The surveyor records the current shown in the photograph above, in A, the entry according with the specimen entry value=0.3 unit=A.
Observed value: value=14 unit=A
